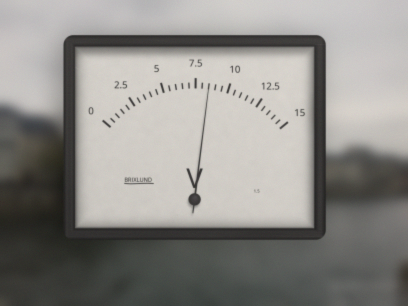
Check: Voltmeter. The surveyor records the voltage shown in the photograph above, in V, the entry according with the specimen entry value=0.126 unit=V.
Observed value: value=8.5 unit=V
